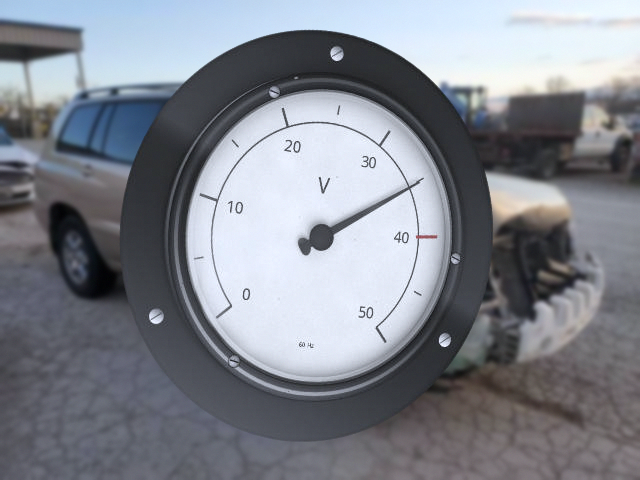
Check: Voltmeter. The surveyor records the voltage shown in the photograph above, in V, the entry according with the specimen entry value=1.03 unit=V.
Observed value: value=35 unit=V
